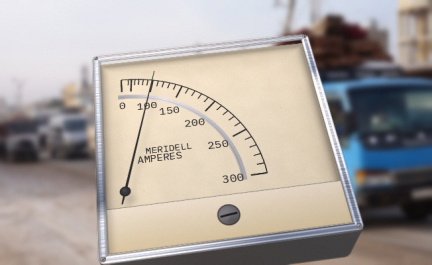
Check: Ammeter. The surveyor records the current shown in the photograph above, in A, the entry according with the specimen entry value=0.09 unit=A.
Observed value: value=100 unit=A
